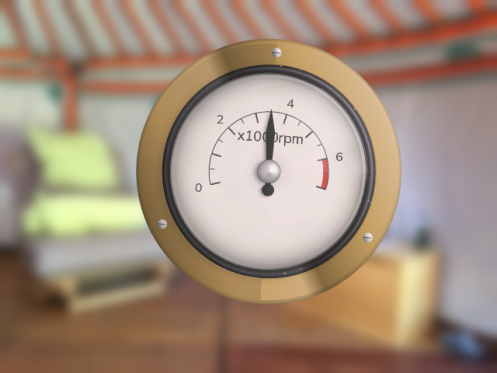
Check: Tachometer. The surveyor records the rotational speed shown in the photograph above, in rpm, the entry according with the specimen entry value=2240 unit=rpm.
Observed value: value=3500 unit=rpm
